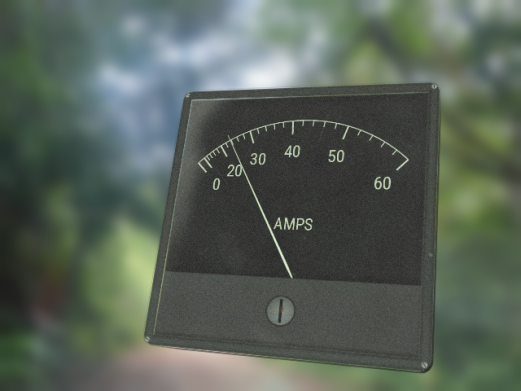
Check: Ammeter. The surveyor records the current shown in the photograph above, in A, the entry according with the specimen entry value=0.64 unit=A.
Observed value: value=24 unit=A
